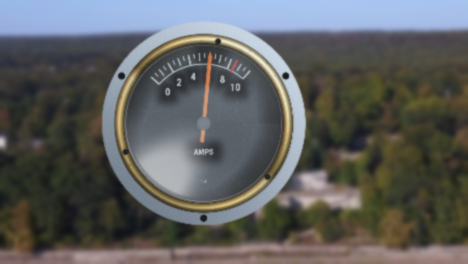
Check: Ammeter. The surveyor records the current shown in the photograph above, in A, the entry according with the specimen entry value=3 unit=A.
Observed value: value=6 unit=A
